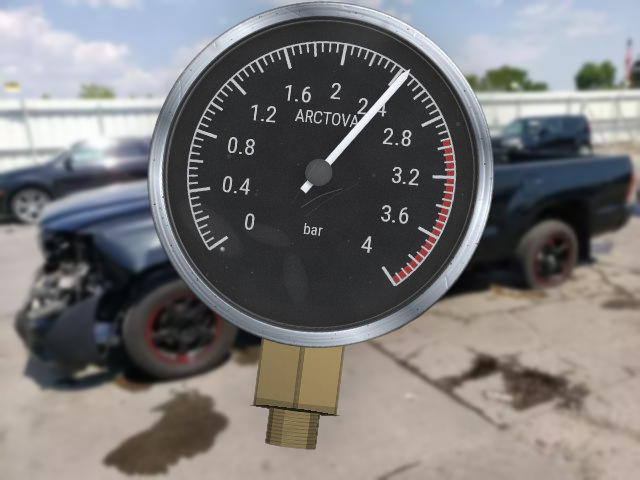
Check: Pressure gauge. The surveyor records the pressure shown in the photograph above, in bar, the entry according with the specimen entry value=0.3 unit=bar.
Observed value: value=2.45 unit=bar
